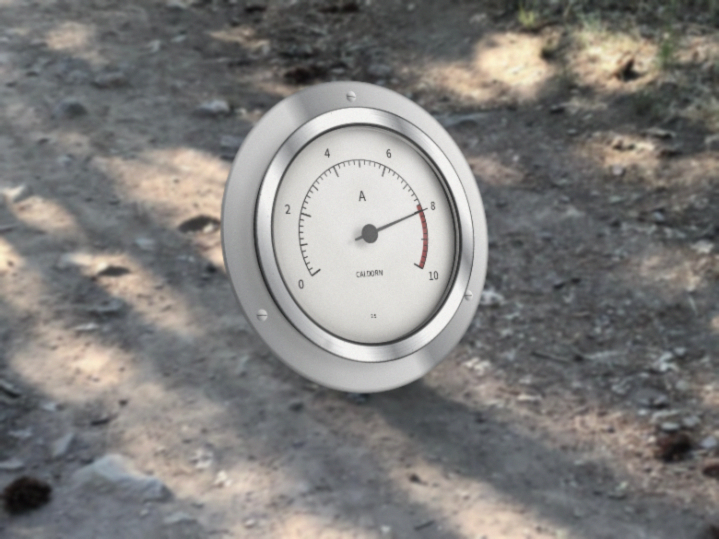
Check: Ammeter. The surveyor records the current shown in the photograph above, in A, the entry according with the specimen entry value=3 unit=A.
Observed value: value=8 unit=A
